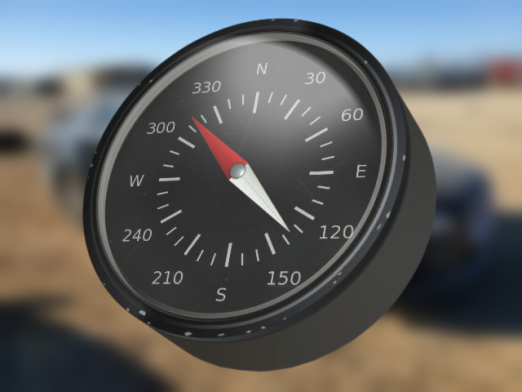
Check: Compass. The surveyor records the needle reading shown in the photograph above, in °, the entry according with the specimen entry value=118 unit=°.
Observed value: value=315 unit=°
